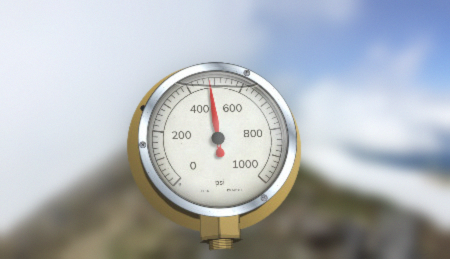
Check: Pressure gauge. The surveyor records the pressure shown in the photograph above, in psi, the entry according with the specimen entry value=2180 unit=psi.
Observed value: value=480 unit=psi
